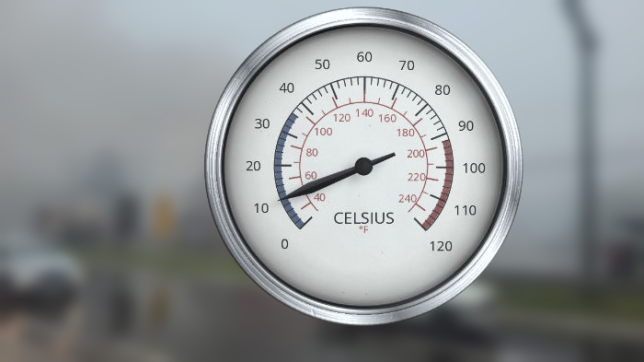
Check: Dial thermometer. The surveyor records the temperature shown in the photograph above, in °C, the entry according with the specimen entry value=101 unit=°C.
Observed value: value=10 unit=°C
